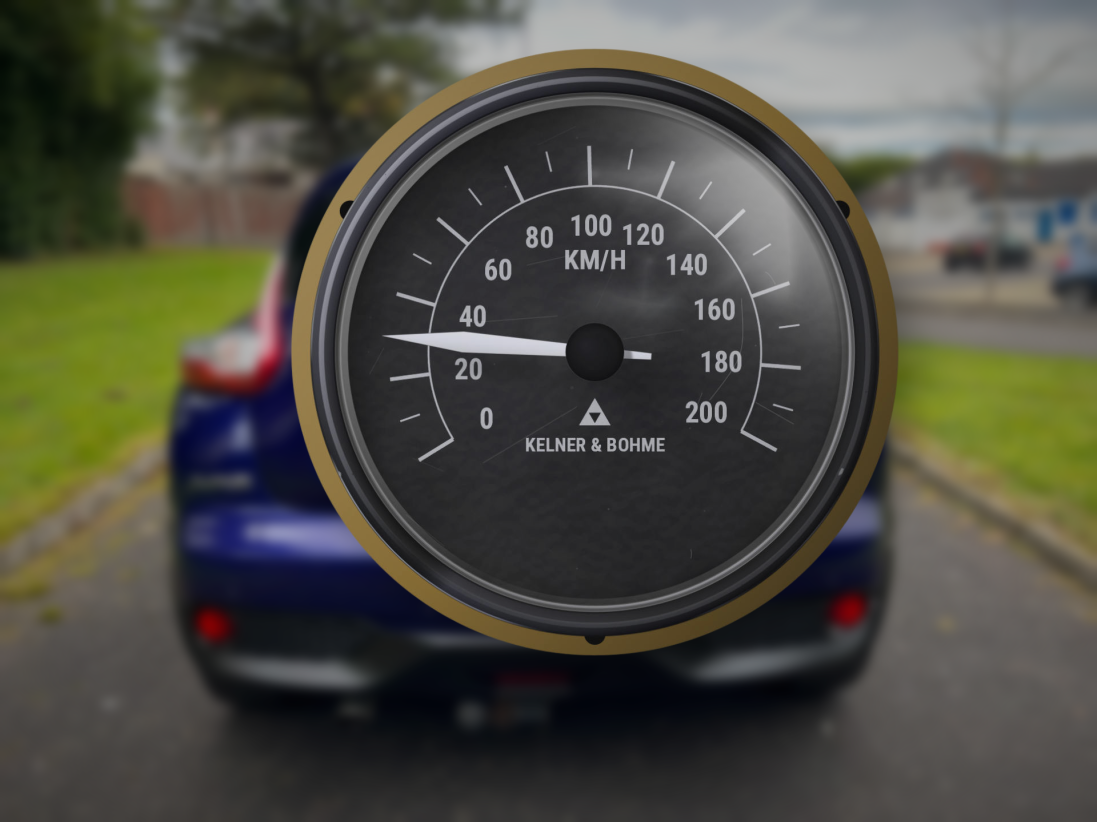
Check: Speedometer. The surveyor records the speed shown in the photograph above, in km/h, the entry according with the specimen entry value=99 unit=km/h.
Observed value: value=30 unit=km/h
